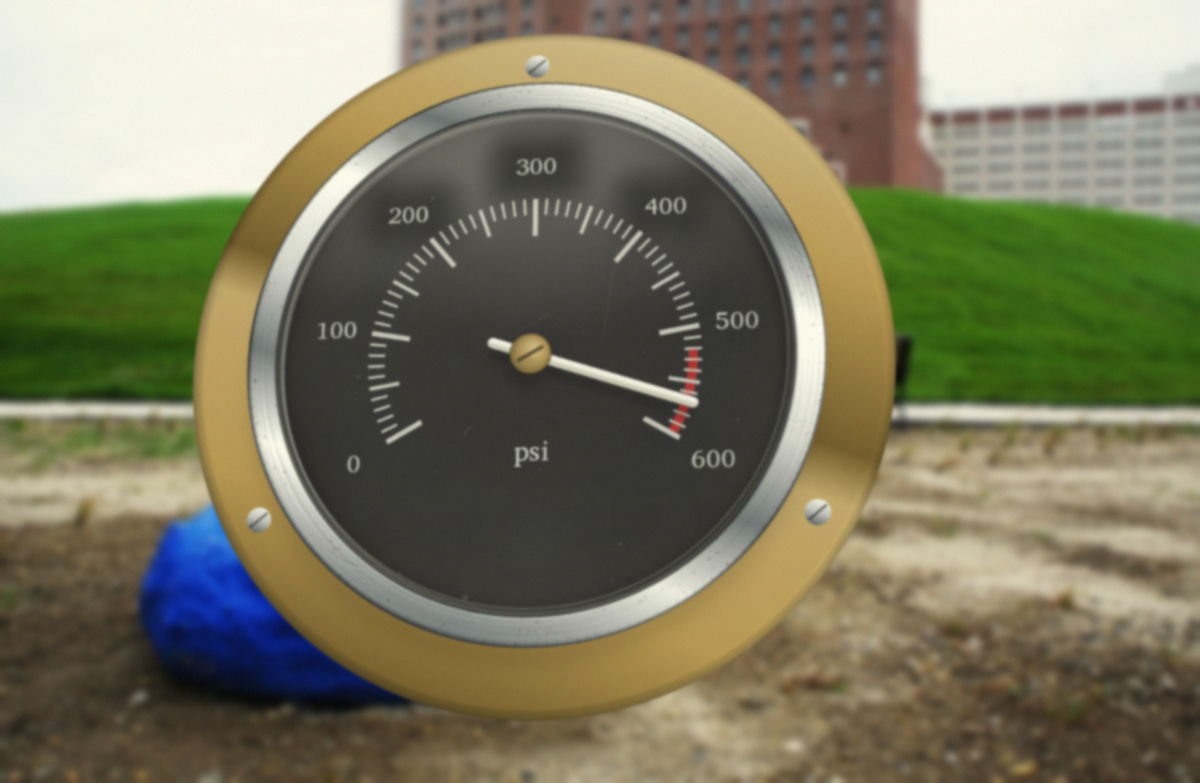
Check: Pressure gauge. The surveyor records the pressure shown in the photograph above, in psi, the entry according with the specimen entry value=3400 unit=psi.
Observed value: value=570 unit=psi
